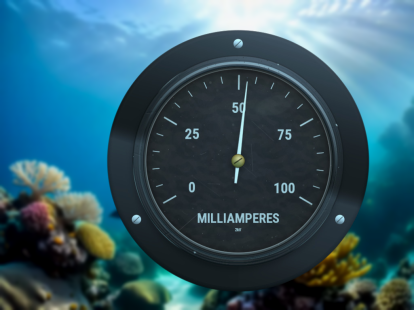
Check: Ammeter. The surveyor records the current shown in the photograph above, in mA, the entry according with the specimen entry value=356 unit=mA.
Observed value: value=52.5 unit=mA
